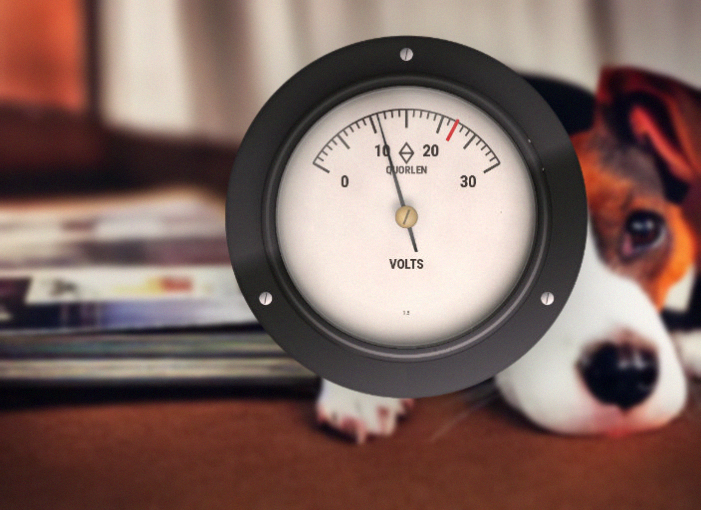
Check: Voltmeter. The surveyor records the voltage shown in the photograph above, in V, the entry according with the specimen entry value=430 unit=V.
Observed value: value=11 unit=V
